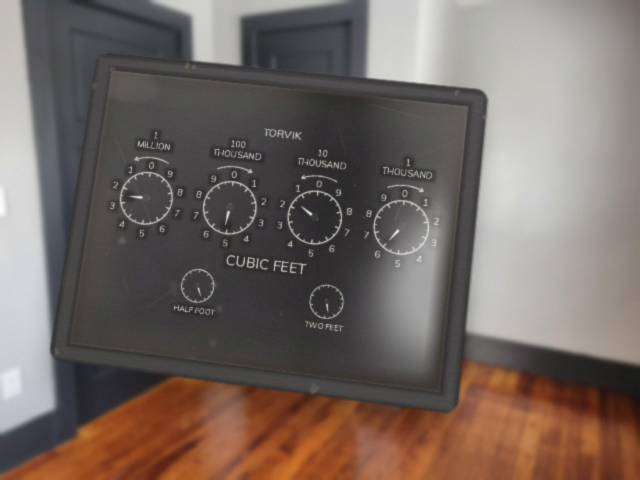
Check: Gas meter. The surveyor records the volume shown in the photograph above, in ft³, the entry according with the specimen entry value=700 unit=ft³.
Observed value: value=251600 unit=ft³
